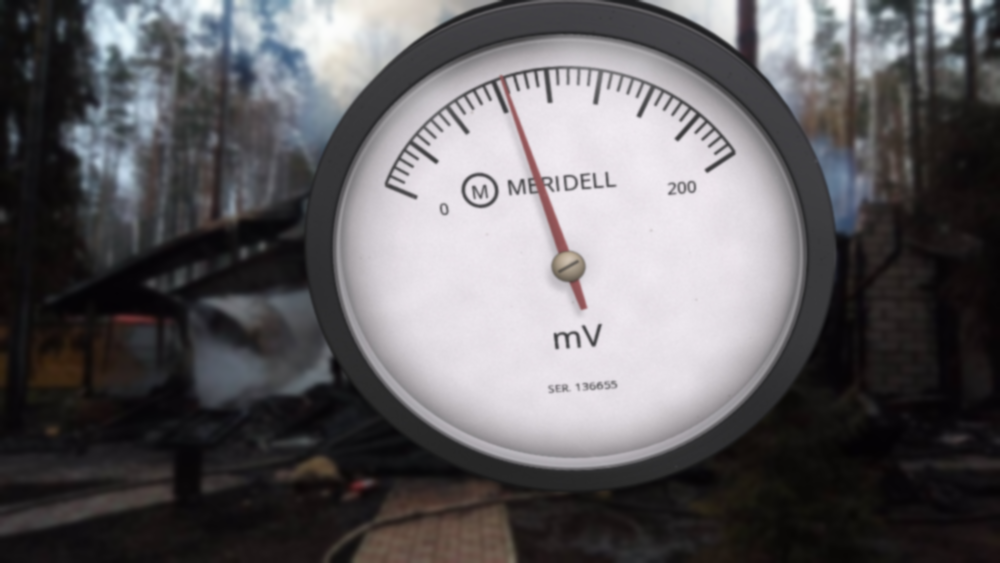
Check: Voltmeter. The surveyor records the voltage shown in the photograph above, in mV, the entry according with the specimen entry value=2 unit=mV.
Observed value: value=80 unit=mV
